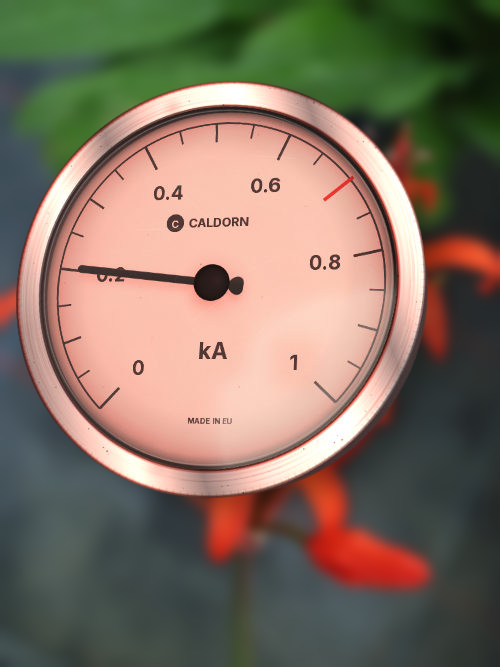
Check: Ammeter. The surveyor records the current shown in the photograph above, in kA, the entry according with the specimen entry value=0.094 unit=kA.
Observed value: value=0.2 unit=kA
